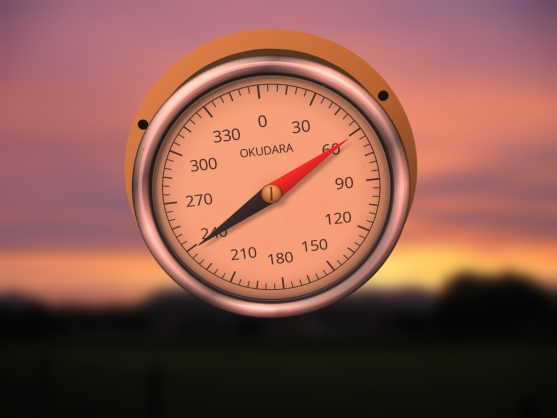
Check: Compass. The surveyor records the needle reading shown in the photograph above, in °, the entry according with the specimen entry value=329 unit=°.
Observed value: value=60 unit=°
